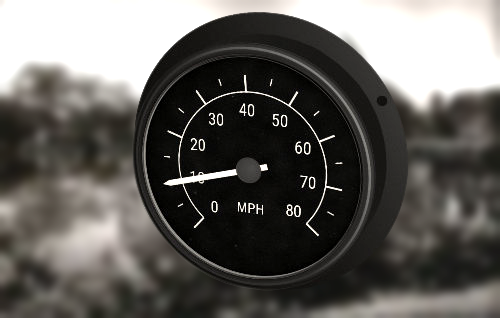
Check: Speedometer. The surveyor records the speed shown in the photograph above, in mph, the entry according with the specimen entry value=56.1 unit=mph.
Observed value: value=10 unit=mph
